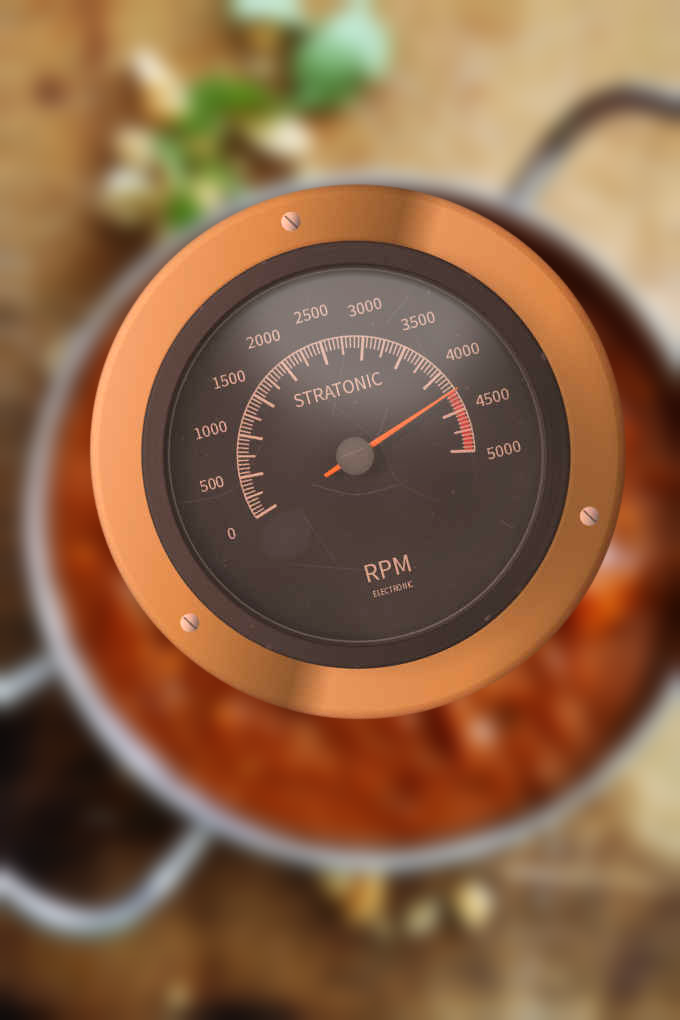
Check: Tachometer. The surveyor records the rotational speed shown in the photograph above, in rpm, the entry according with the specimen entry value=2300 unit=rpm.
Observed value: value=4250 unit=rpm
